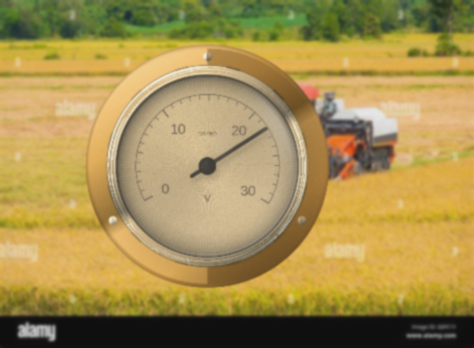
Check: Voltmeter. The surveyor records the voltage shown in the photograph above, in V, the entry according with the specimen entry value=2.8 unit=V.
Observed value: value=22 unit=V
